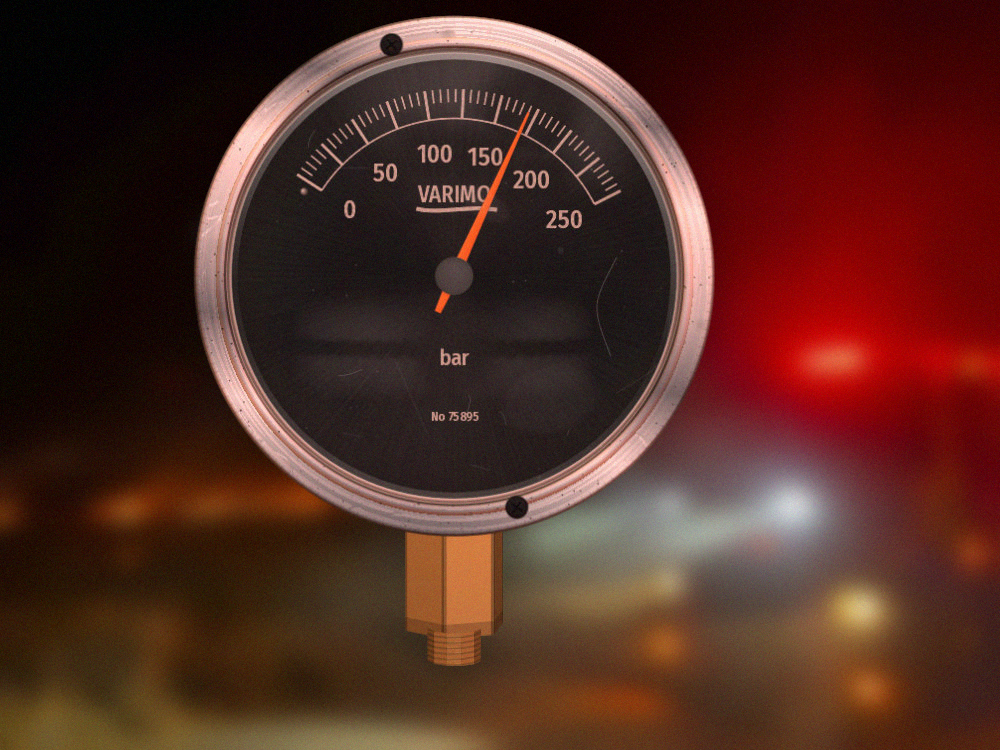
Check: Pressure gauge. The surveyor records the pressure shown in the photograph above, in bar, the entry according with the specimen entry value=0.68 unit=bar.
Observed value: value=170 unit=bar
